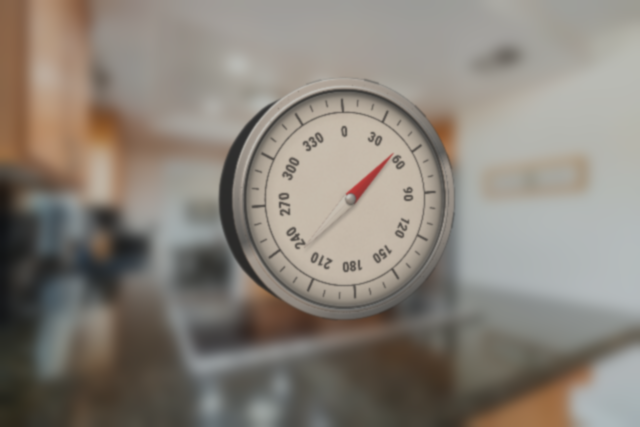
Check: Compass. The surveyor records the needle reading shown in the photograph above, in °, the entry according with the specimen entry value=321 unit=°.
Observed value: value=50 unit=°
